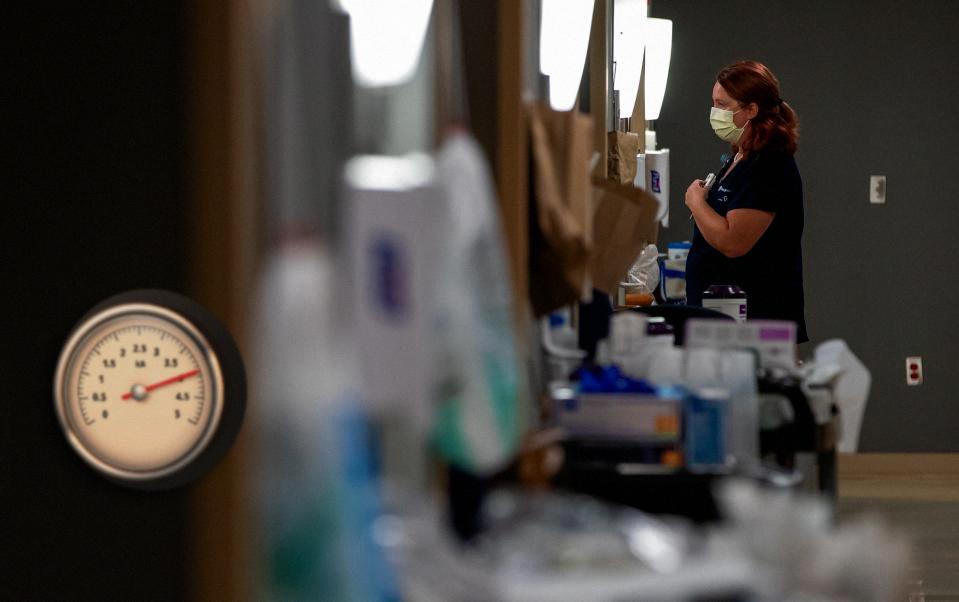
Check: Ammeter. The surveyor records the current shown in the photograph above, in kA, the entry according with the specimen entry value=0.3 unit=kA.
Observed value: value=4 unit=kA
